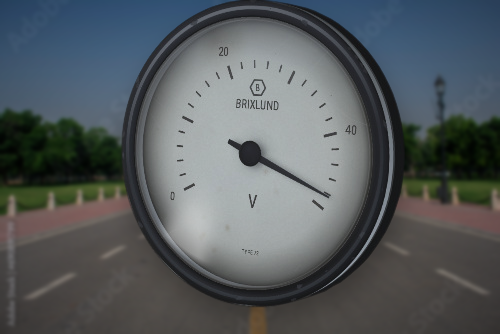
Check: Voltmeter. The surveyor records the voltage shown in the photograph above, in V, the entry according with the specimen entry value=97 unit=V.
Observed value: value=48 unit=V
